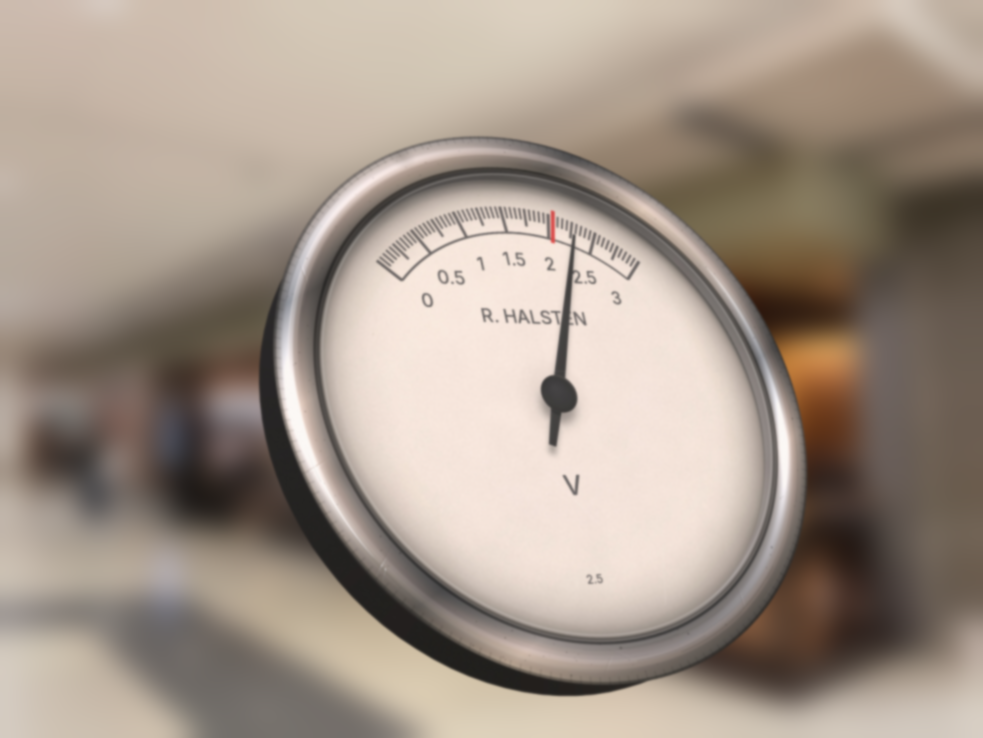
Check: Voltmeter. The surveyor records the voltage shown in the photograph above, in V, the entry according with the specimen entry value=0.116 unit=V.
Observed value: value=2.25 unit=V
